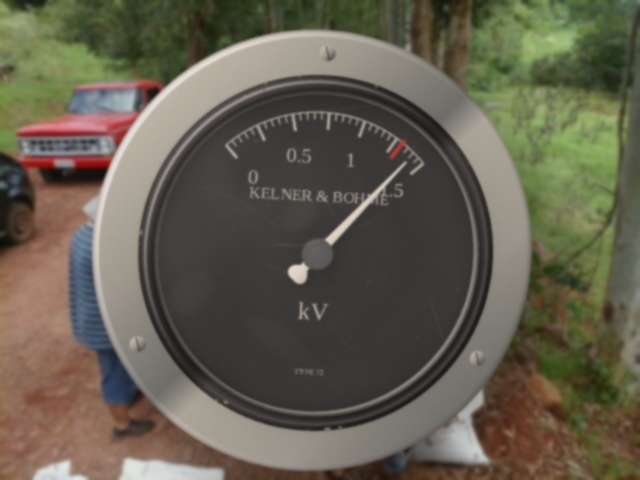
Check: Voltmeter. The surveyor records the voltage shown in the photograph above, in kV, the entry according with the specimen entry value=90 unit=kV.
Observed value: value=1.4 unit=kV
